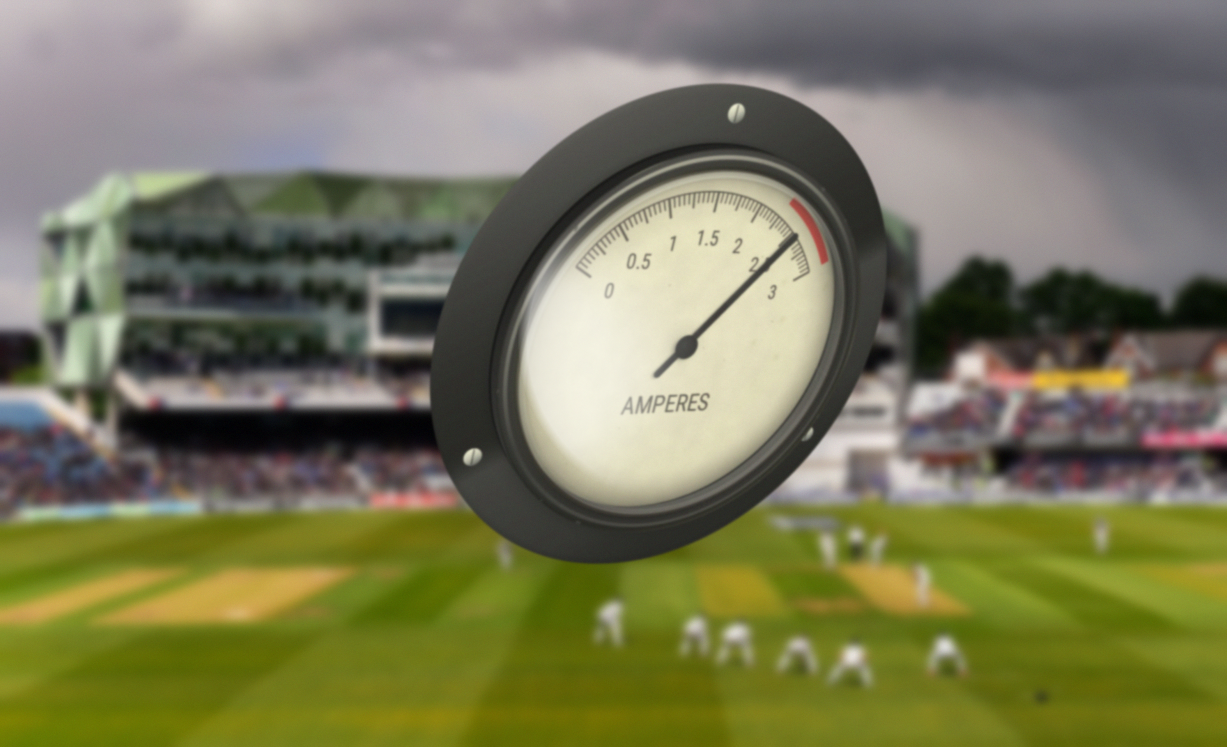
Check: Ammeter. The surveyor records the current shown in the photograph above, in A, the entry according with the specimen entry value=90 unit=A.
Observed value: value=2.5 unit=A
